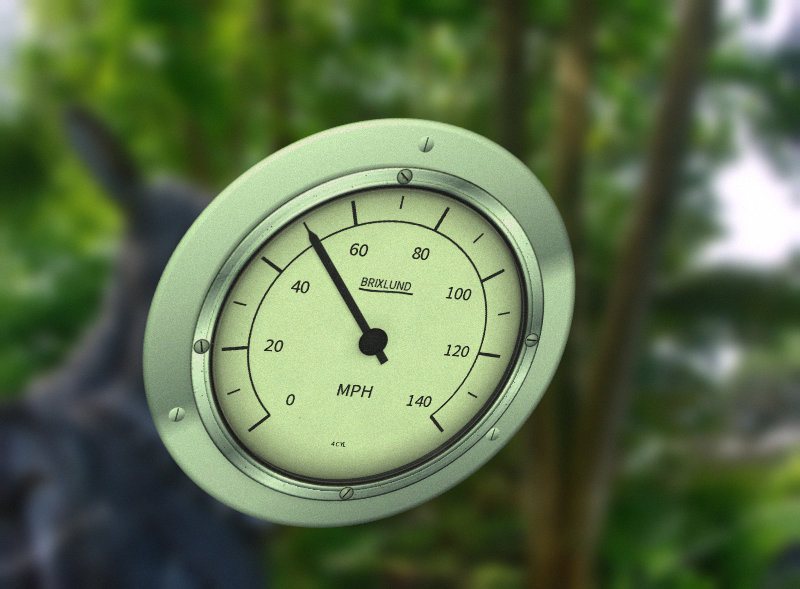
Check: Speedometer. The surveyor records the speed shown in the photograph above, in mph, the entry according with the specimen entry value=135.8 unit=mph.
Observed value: value=50 unit=mph
